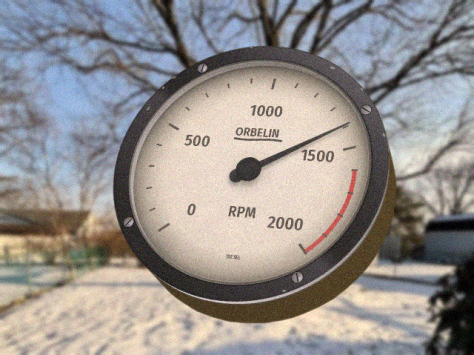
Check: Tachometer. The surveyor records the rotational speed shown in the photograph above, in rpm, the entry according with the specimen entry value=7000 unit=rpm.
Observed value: value=1400 unit=rpm
